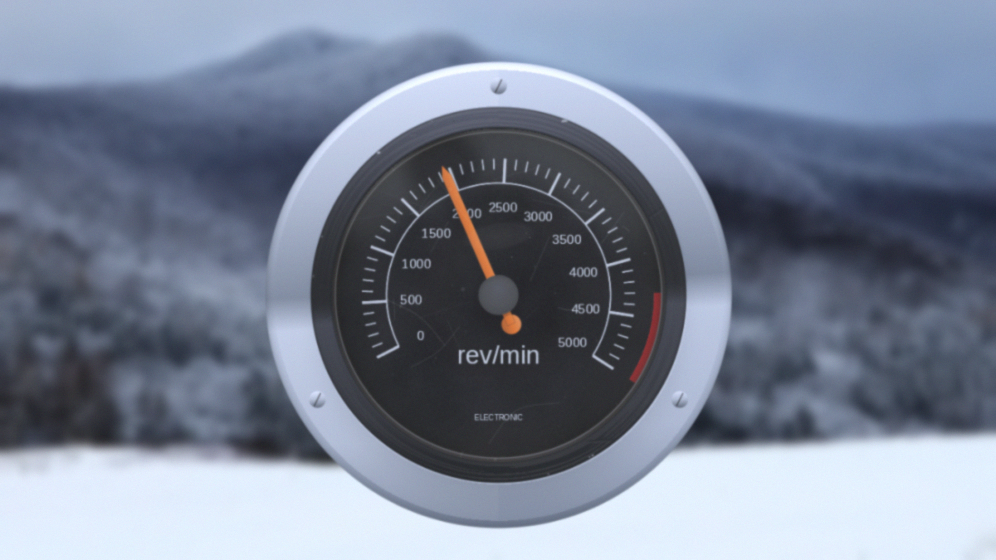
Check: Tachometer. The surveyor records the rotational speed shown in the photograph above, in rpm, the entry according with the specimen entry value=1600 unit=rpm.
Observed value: value=1950 unit=rpm
